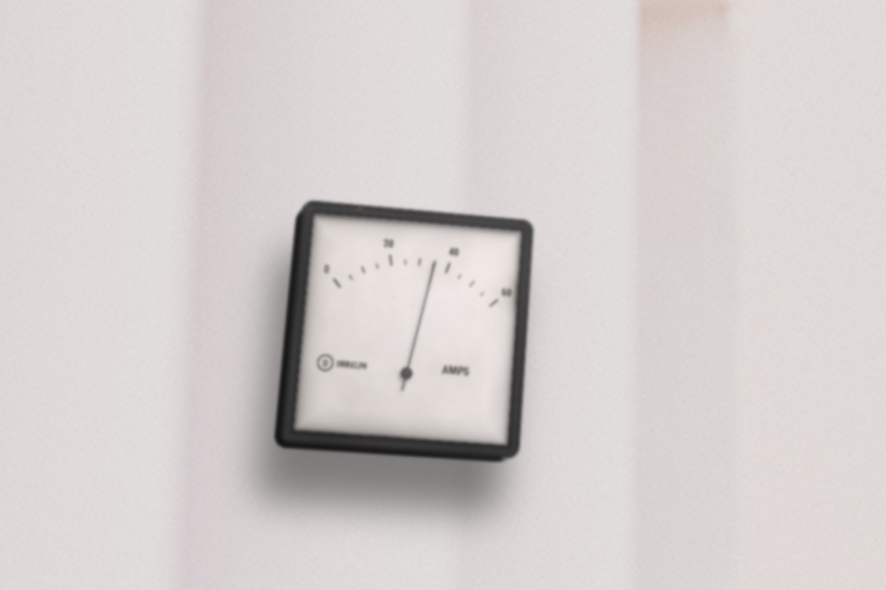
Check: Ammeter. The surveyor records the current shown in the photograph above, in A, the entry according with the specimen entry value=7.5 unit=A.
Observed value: value=35 unit=A
